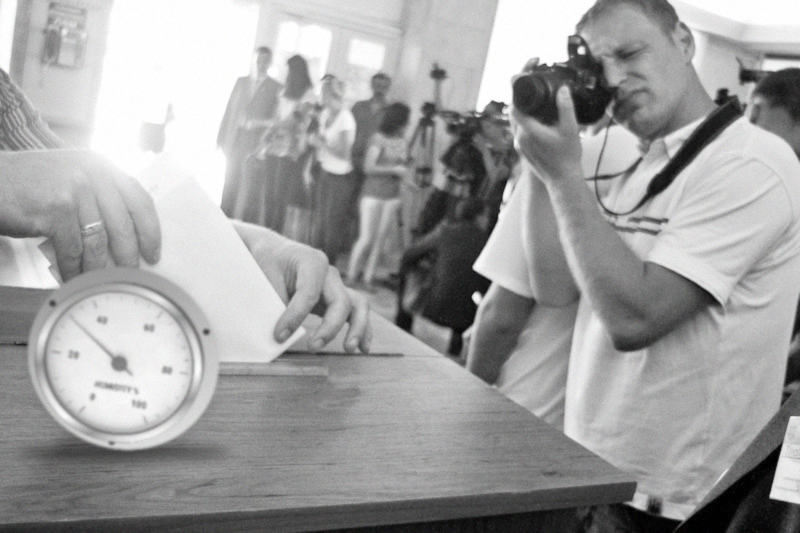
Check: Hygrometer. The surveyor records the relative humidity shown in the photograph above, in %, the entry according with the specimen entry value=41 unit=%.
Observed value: value=32 unit=%
